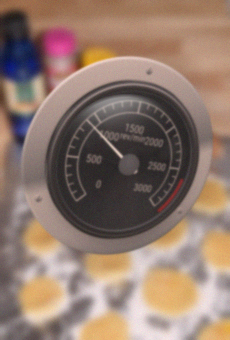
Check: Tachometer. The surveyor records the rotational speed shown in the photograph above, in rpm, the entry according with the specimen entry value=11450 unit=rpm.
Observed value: value=900 unit=rpm
